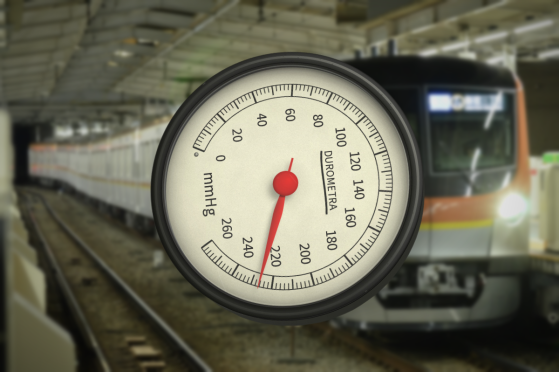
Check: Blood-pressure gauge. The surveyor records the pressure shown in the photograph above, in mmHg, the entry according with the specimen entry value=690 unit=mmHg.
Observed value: value=226 unit=mmHg
